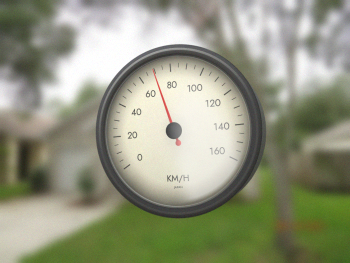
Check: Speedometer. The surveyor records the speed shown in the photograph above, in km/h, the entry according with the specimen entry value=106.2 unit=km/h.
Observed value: value=70 unit=km/h
